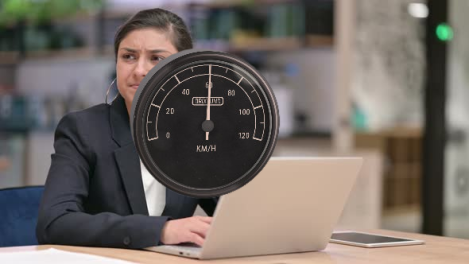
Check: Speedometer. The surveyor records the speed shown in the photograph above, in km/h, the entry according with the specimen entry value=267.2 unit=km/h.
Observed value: value=60 unit=km/h
